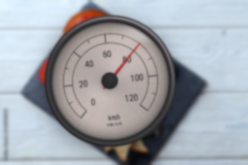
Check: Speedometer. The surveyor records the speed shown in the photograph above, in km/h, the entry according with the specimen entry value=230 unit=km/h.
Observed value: value=80 unit=km/h
